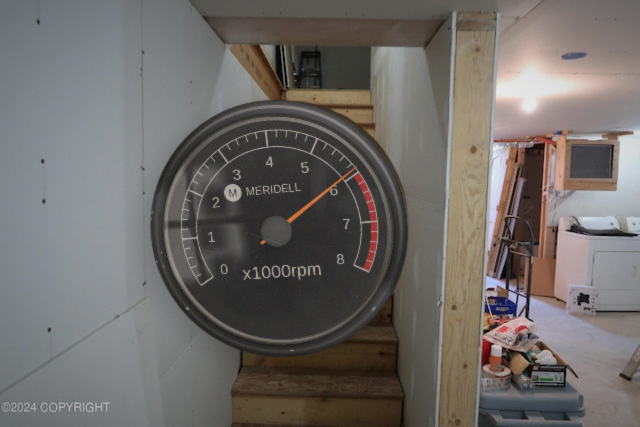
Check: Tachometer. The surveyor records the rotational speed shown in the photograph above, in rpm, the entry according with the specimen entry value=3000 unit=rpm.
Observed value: value=5900 unit=rpm
